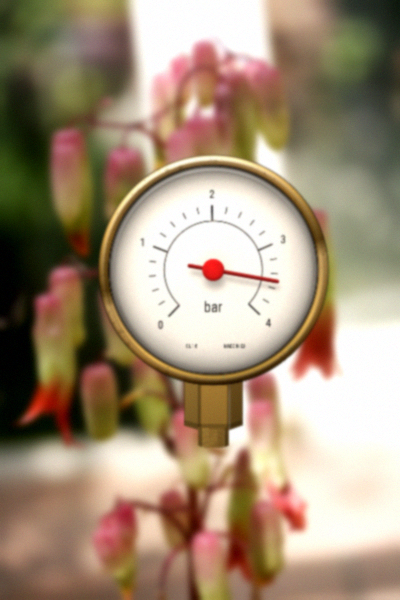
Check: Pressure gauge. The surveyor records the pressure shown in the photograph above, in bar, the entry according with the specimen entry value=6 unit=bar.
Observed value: value=3.5 unit=bar
